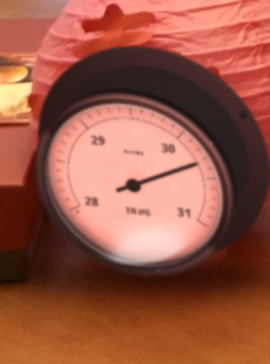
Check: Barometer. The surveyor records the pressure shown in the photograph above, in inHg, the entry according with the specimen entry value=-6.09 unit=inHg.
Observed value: value=30.3 unit=inHg
